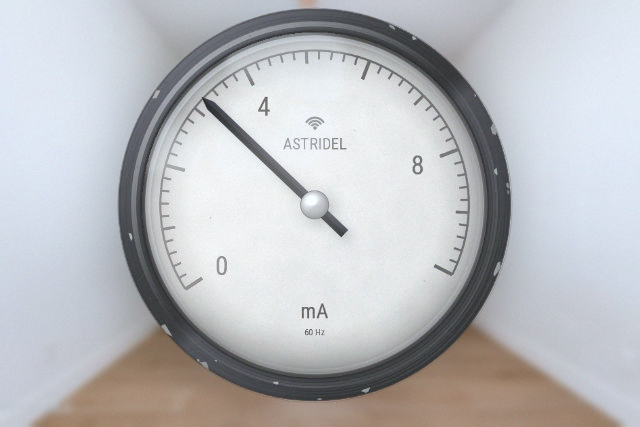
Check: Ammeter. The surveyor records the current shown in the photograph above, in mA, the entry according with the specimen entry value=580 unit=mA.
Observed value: value=3.2 unit=mA
